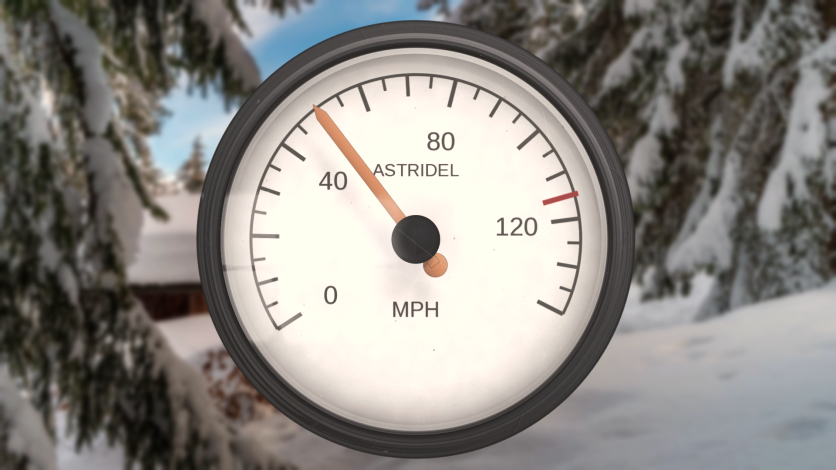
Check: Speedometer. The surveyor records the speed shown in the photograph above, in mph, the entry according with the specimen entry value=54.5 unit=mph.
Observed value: value=50 unit=mph
